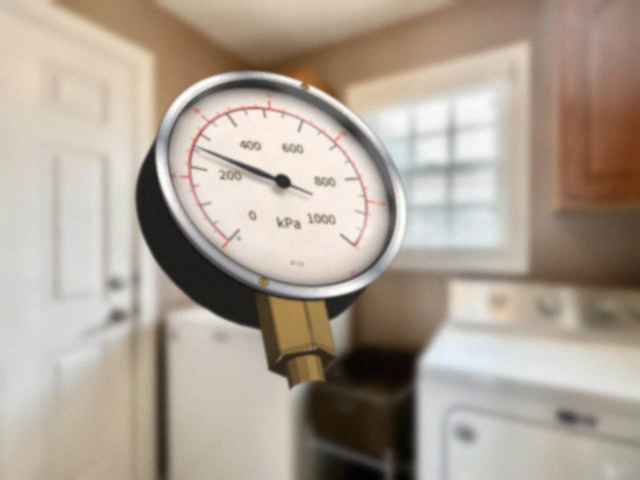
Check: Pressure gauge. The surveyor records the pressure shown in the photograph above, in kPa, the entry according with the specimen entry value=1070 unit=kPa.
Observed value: value=250 unit=kPa
